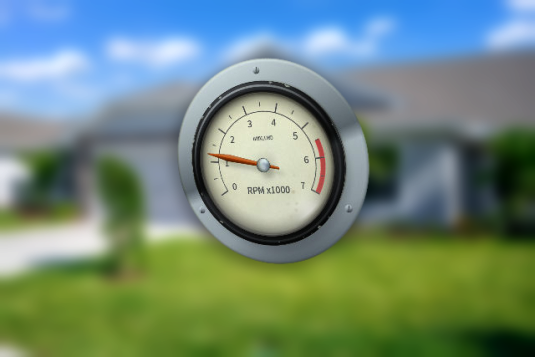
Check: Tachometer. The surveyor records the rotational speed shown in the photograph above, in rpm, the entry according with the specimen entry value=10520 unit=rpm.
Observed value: value=1250 unit=rpm
